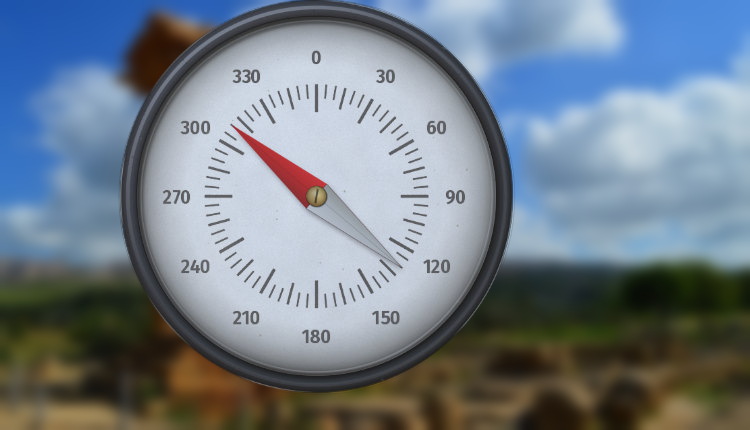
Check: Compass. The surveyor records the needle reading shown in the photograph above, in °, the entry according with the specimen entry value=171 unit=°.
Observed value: value=310 unit=°
